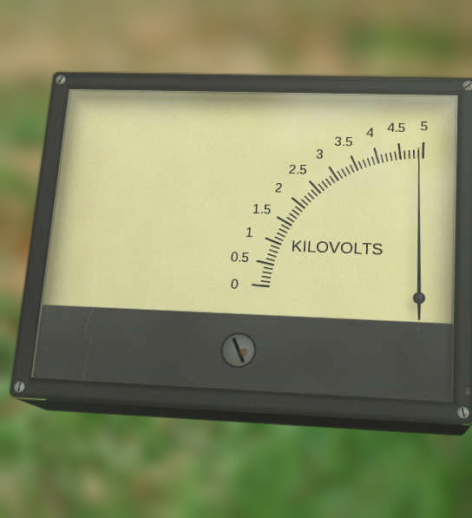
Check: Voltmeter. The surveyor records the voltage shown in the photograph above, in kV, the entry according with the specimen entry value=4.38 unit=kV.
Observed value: value=4.9 unit=kV
